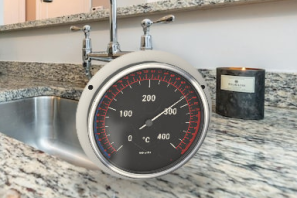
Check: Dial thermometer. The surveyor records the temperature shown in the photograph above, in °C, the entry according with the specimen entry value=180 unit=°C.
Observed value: value=280 unit=°C
